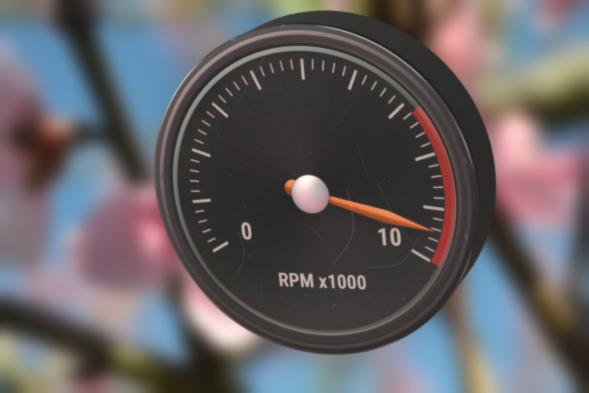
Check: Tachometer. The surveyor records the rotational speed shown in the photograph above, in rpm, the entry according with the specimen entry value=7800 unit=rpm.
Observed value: value=9400 unit=rpm
